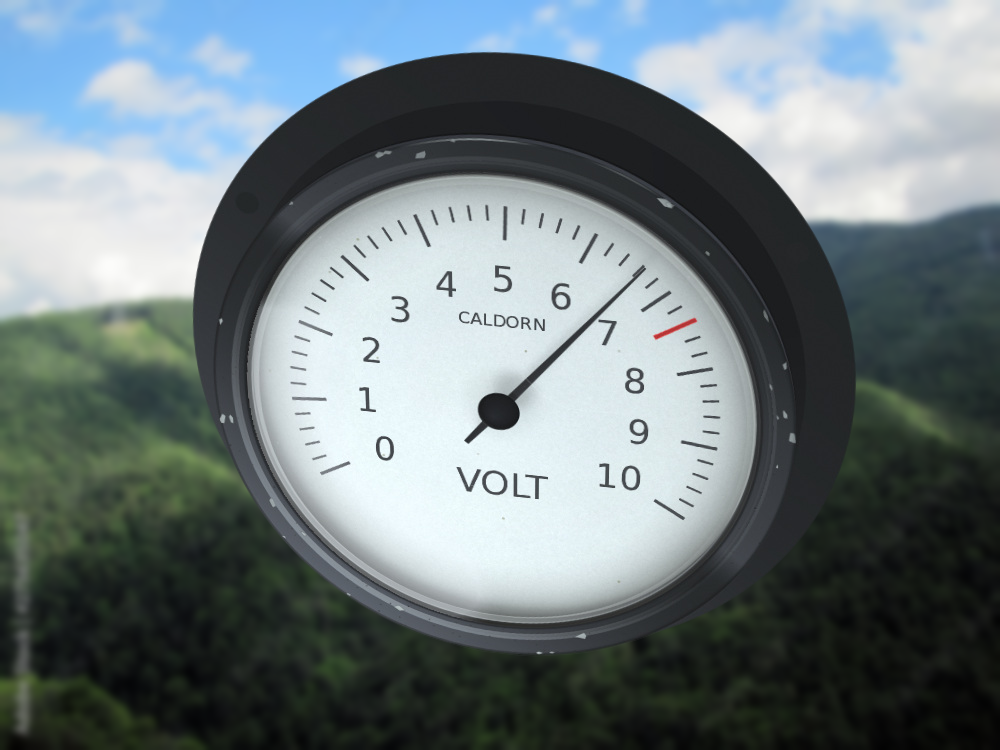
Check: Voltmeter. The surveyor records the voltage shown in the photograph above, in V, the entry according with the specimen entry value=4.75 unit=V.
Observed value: value=6.6 unit=V
